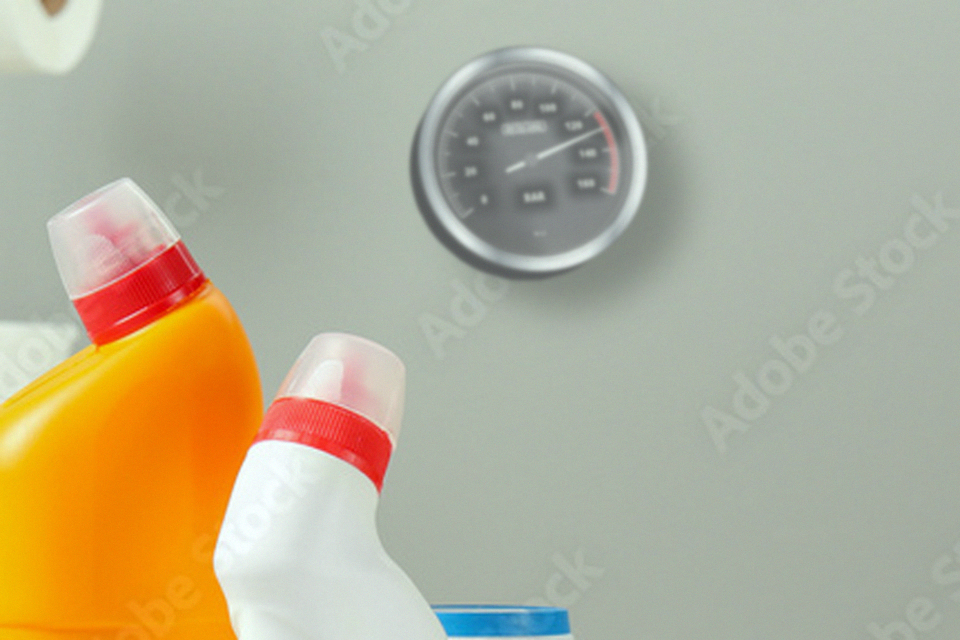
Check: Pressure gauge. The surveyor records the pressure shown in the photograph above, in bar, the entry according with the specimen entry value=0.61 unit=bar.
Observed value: value=130 unit=bar
